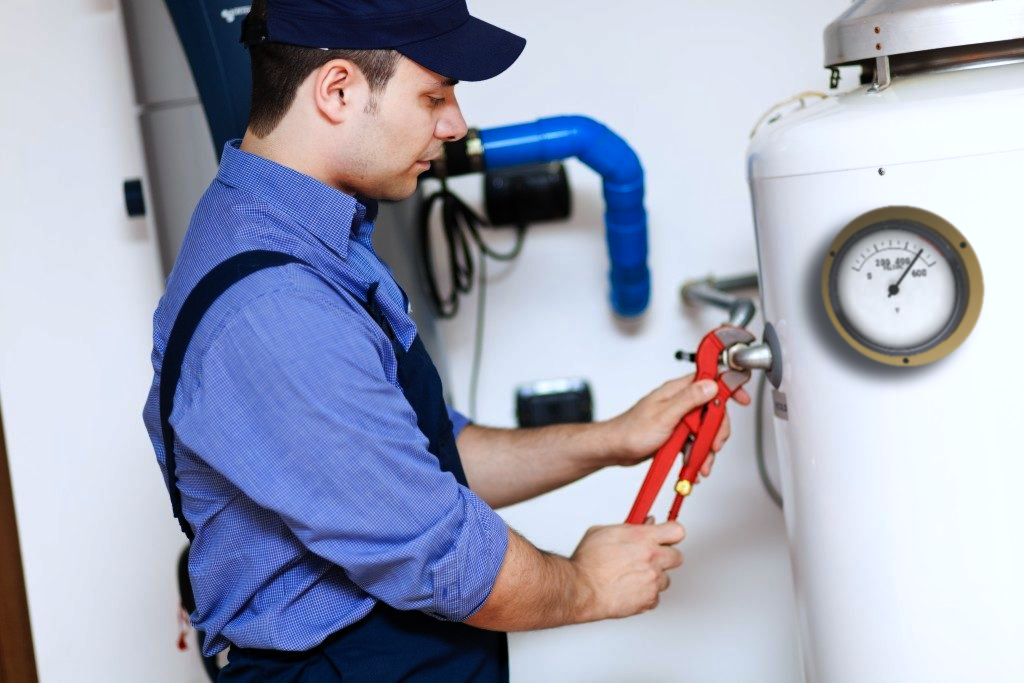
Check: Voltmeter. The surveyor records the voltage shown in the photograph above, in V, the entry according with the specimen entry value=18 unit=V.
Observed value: value=500 unit=V
